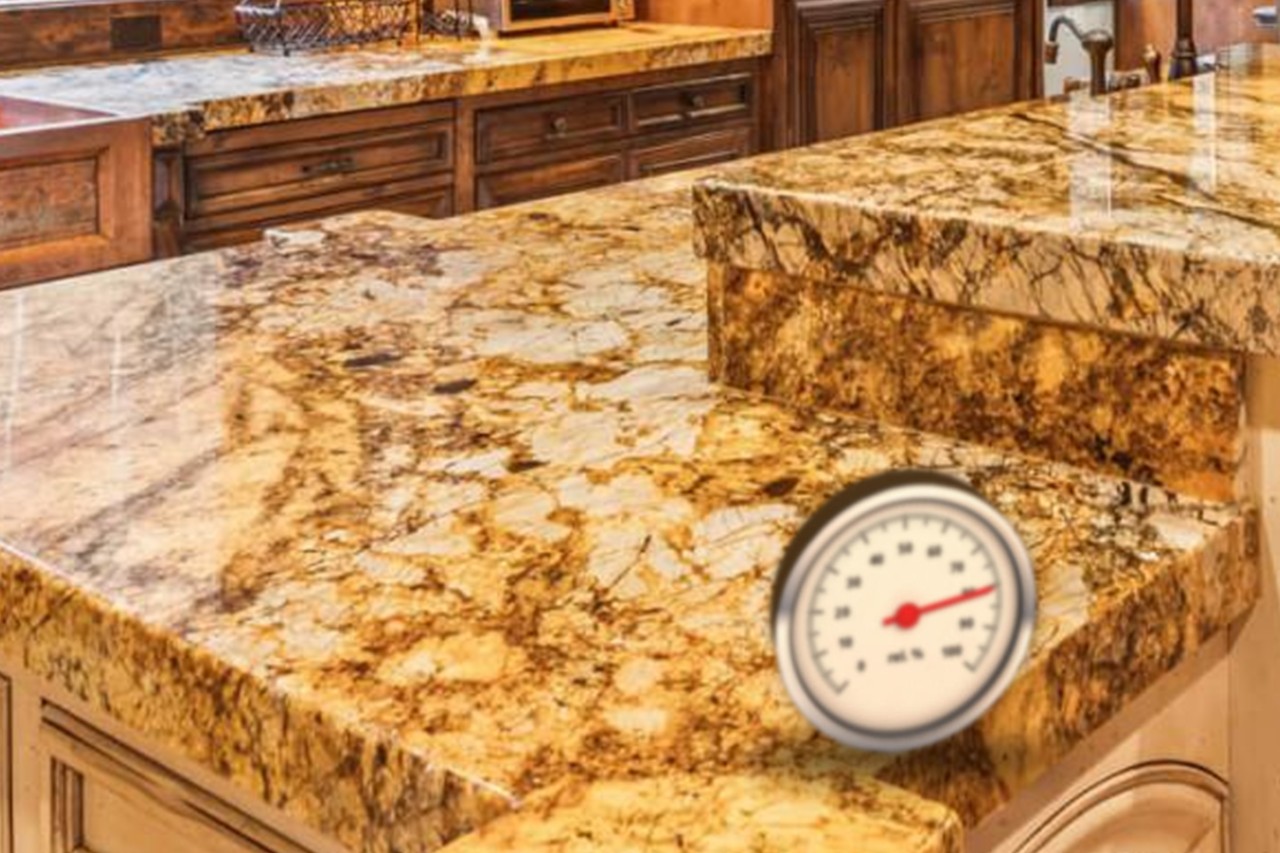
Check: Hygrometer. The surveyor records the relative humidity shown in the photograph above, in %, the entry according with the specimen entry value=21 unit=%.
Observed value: value=80 unit=%
